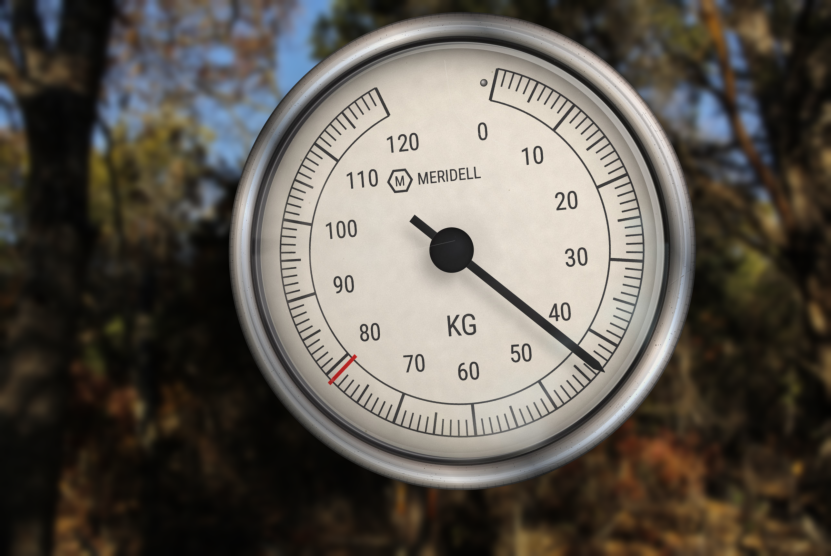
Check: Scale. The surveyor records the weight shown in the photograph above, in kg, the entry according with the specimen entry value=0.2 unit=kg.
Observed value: value=43 unit=kg
